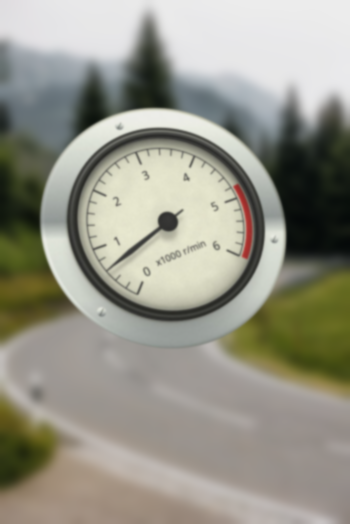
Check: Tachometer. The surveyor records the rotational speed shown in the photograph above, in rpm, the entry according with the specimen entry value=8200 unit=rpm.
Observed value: value=600 unit=rpm
